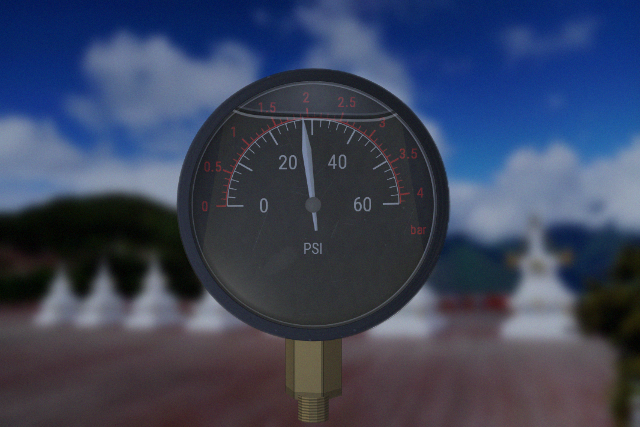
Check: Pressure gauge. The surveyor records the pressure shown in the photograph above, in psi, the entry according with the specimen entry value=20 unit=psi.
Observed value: value=28 unit=psi
